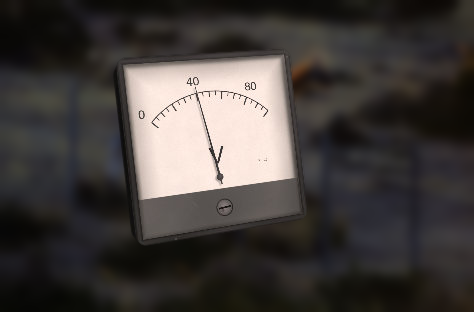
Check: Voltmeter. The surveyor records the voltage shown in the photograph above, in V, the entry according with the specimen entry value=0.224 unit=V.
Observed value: value=40 unit=V
